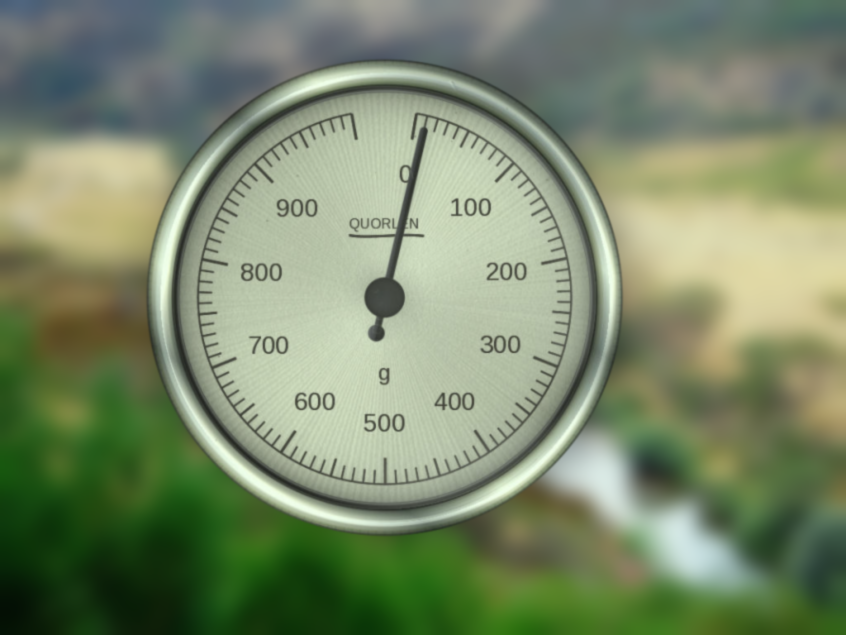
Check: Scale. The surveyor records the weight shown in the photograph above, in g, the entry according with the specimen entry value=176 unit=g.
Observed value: value=10 unit=g
